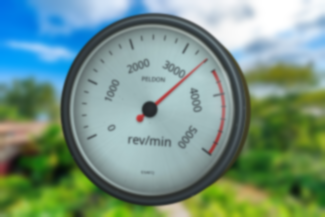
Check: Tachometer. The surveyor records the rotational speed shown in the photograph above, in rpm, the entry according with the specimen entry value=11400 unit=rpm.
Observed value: value=3400 unit=rpm
